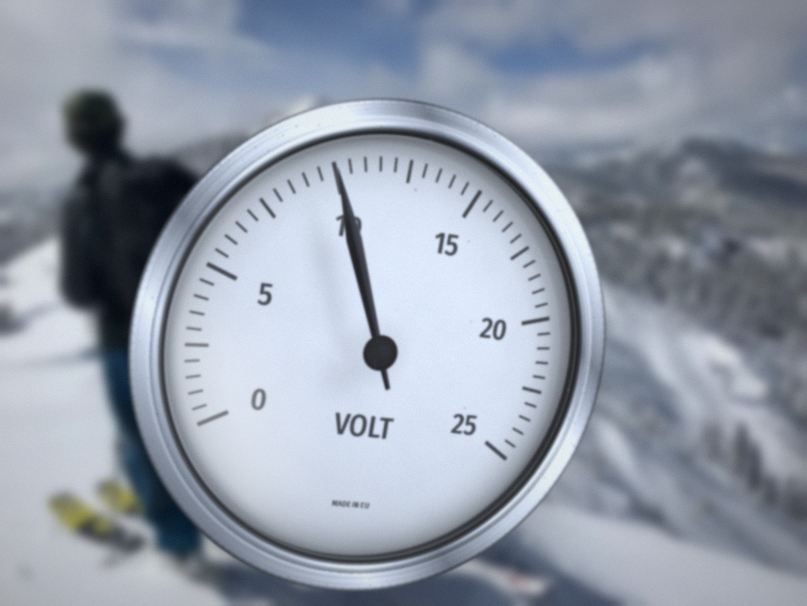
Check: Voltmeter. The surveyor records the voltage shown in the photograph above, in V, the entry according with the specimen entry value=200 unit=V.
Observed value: value=10 unit=V
